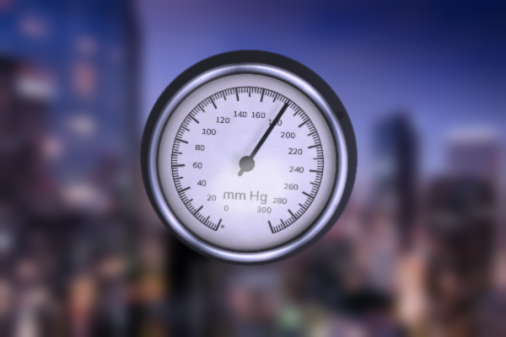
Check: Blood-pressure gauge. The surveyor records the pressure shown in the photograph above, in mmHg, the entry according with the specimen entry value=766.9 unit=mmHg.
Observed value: value=180 unit=mmHg
